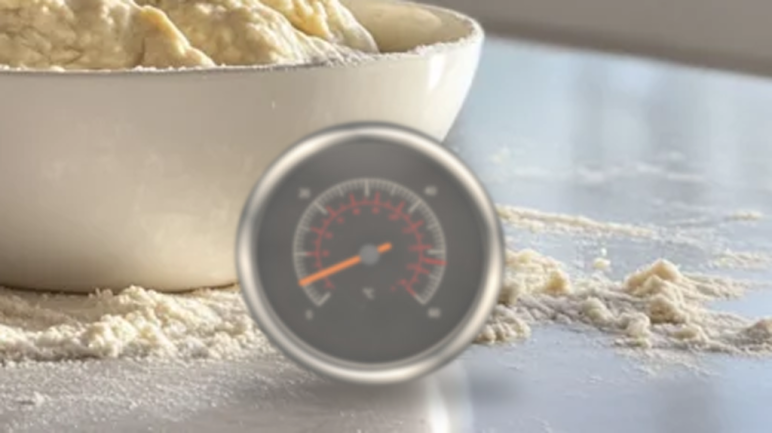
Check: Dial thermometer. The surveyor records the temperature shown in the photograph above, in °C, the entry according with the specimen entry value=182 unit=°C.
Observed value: value=5 unit=°C
